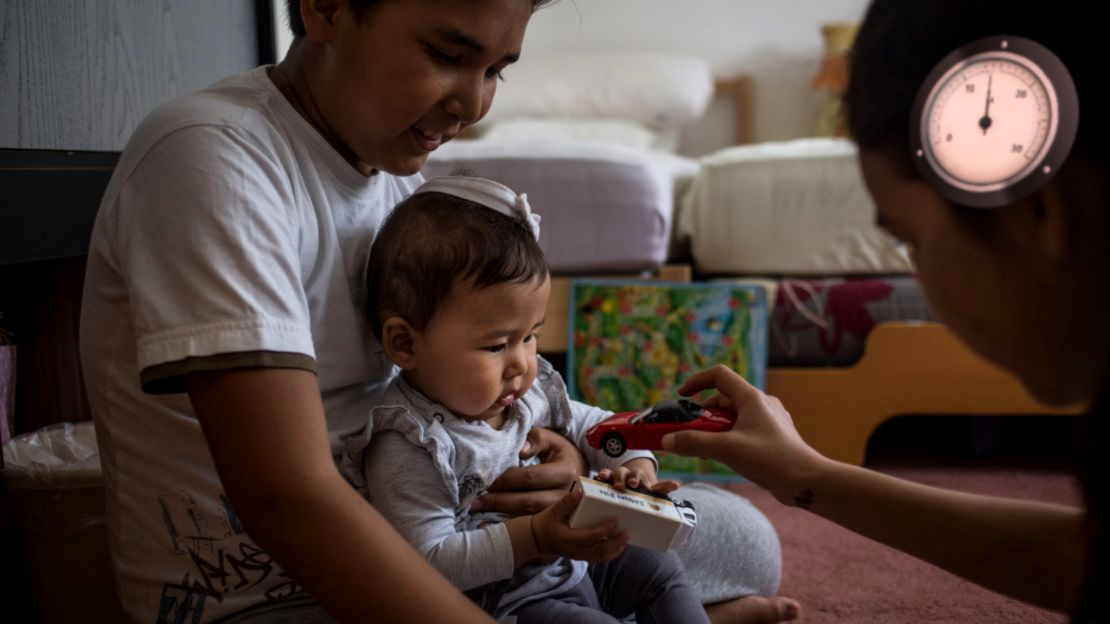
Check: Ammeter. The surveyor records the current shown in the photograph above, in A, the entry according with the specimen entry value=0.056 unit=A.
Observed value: value=14 unit=A
